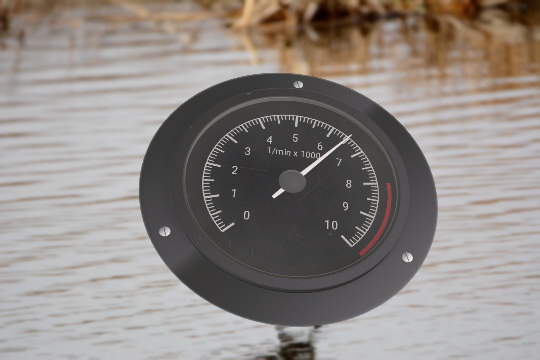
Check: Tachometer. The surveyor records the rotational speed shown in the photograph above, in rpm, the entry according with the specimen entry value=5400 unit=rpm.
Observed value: value=6500 unit=rpm
